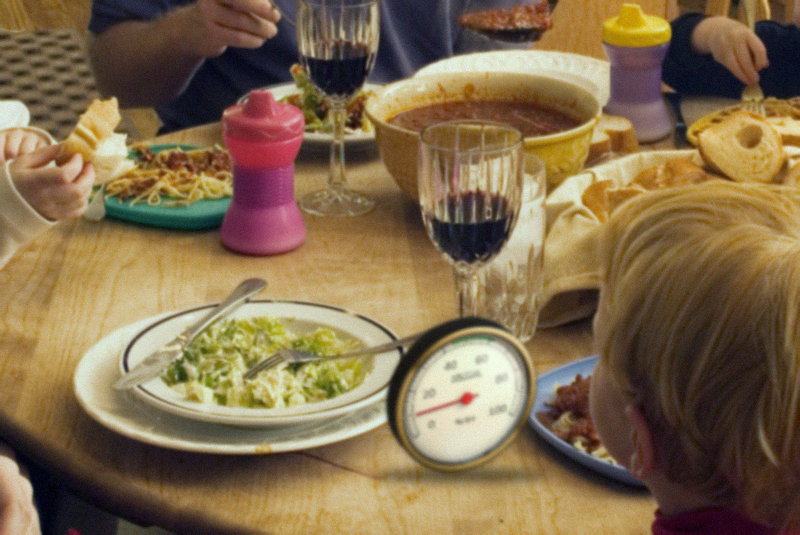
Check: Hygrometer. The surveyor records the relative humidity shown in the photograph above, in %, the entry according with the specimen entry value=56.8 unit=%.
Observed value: value=10 unit=%
